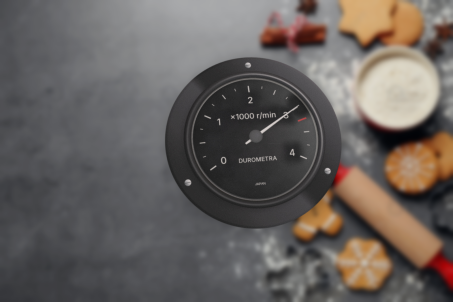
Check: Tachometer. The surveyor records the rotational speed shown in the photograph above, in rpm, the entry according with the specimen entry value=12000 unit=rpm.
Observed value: value=3000 unit=rpm
